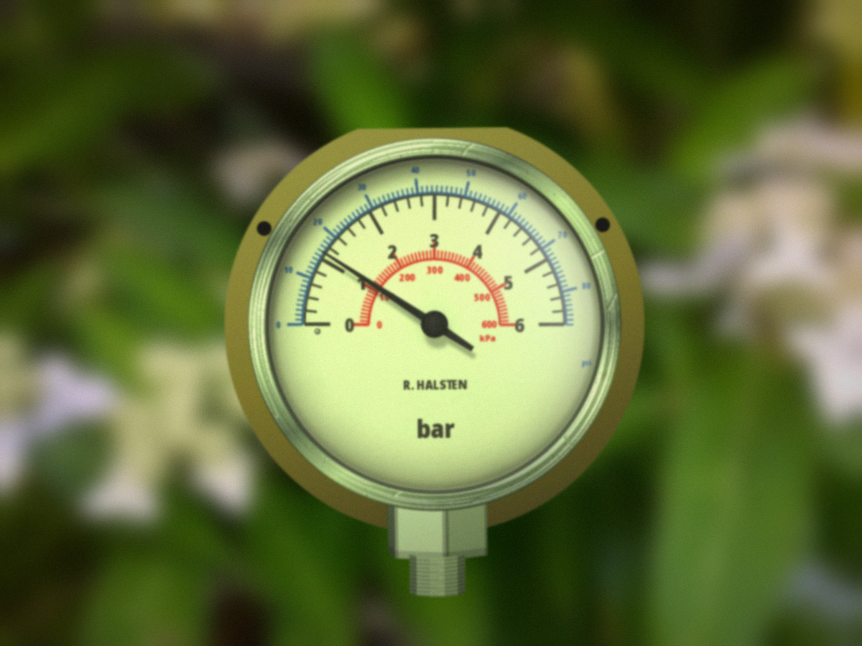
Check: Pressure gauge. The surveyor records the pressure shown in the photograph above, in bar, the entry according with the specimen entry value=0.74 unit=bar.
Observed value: value=1.1 unit=bar
